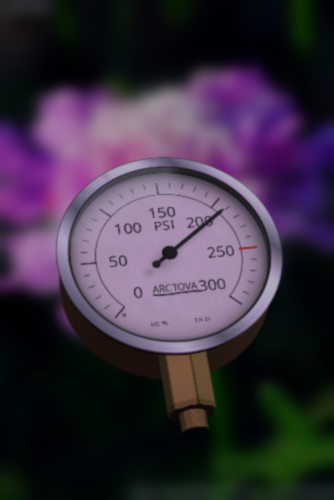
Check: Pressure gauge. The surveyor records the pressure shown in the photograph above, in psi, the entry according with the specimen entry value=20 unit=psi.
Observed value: value=210 unit=psi
